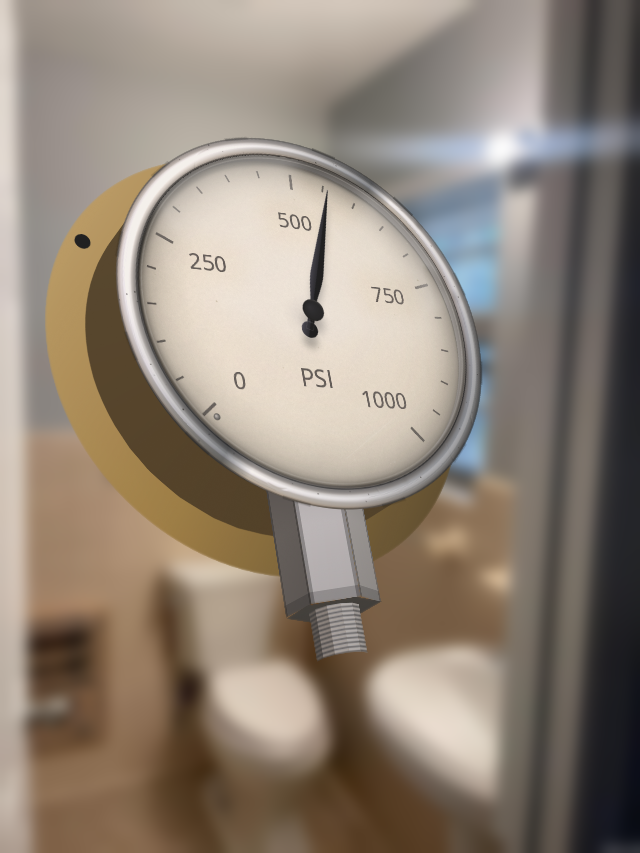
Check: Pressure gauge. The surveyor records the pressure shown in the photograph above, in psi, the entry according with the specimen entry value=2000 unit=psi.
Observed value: value=550 unit=psi
